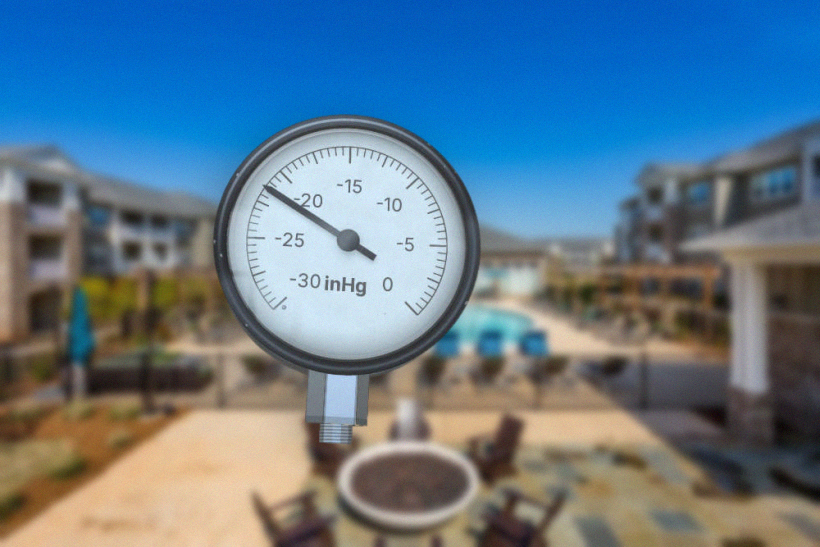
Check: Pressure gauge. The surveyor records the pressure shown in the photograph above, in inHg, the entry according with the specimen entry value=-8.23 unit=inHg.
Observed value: value=-21.5 unit=inHg
